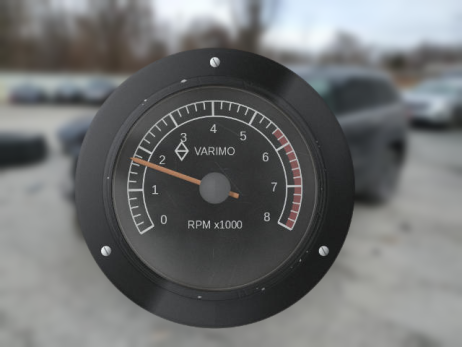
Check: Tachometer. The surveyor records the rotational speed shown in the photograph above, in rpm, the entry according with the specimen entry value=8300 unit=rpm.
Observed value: value=1700 unit=rpm
